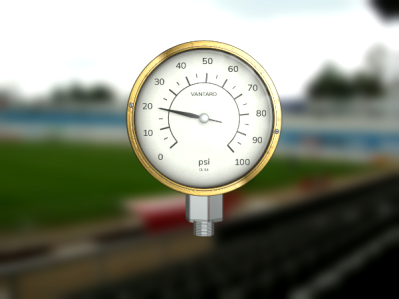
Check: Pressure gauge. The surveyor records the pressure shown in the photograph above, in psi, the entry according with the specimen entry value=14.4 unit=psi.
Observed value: value=20 unit=psi
